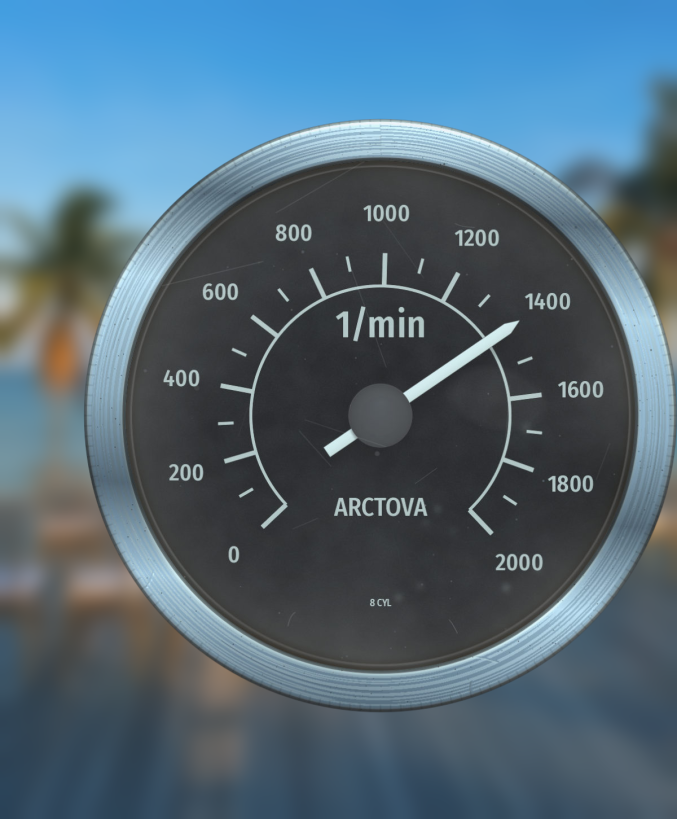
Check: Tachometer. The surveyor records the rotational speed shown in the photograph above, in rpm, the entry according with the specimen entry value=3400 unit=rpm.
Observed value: value=1400 unit=rpm
